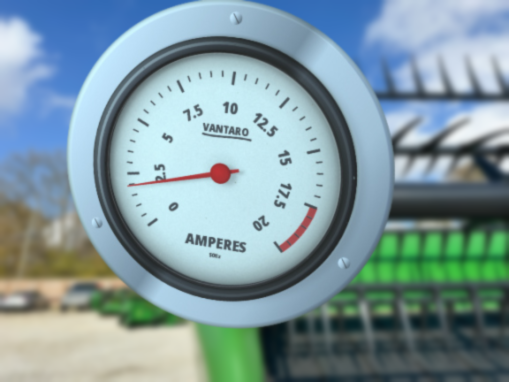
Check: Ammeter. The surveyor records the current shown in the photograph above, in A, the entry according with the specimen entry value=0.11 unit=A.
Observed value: value=2 unit=A
